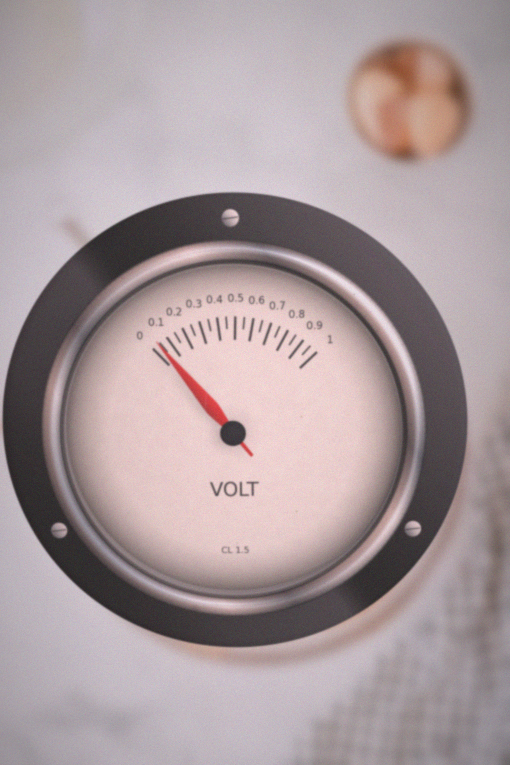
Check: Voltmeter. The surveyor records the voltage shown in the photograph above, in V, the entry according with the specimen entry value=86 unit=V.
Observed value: value=0.05 unit=V
